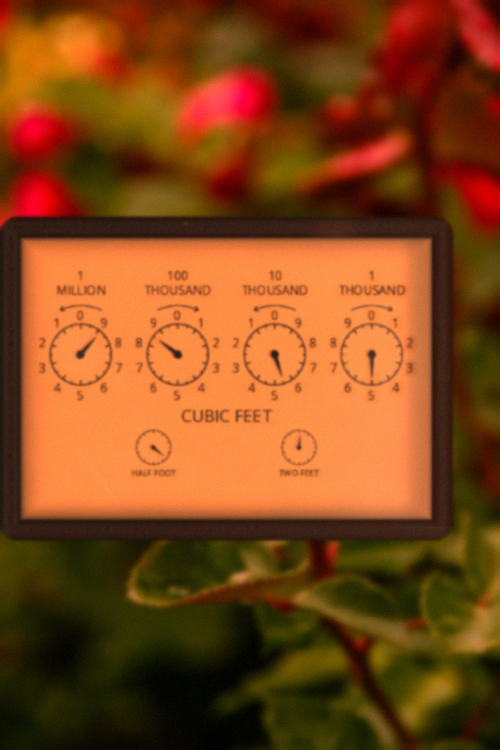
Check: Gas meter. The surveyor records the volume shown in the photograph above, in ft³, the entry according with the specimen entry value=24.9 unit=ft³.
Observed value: value=885500 unit=ft³
